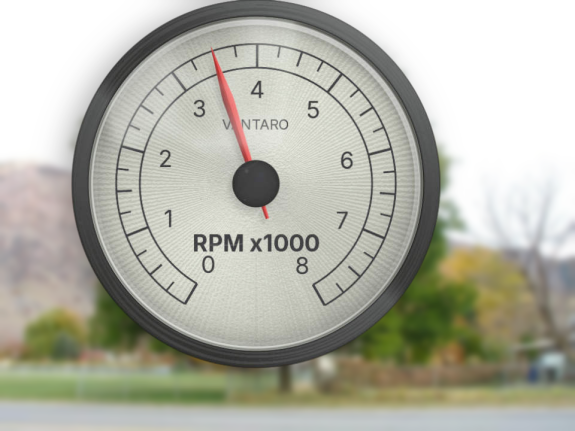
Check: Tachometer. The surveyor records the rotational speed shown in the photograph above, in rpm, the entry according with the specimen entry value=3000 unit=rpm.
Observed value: value=3500 unit=rpm
